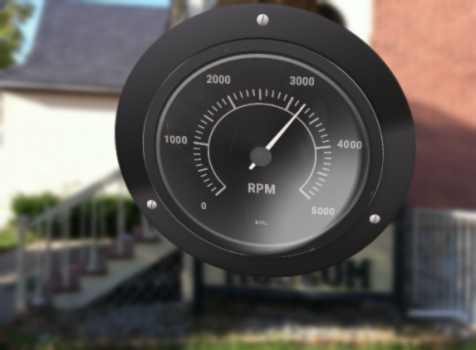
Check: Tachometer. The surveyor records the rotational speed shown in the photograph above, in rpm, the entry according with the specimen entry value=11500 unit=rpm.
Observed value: value=3200 unit=rpm
